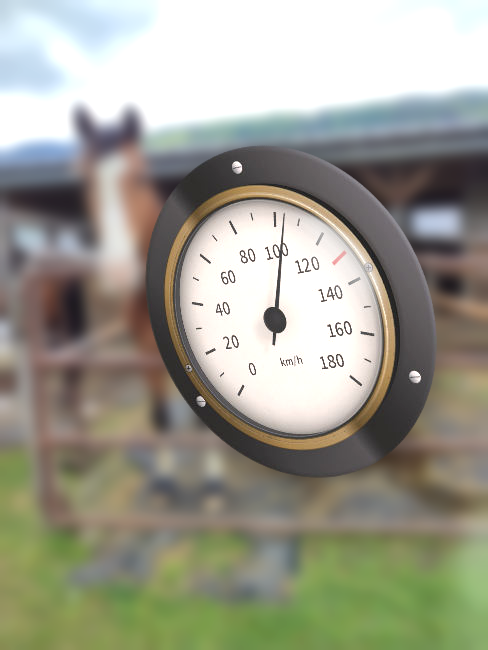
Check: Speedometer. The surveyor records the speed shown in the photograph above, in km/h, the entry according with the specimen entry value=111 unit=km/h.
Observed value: value=105 unit=km/h
